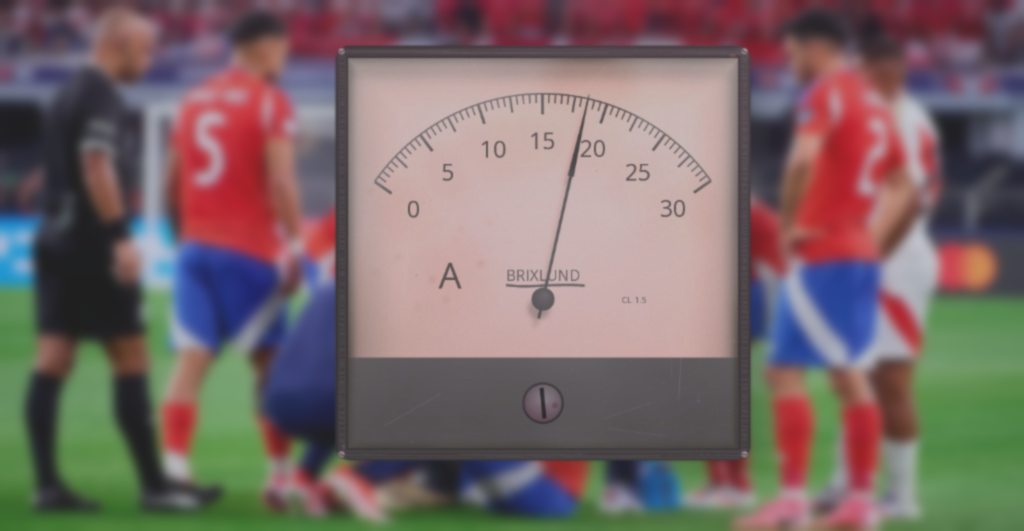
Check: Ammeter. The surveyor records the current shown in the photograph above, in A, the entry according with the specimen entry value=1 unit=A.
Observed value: value=18.5 unit=A
